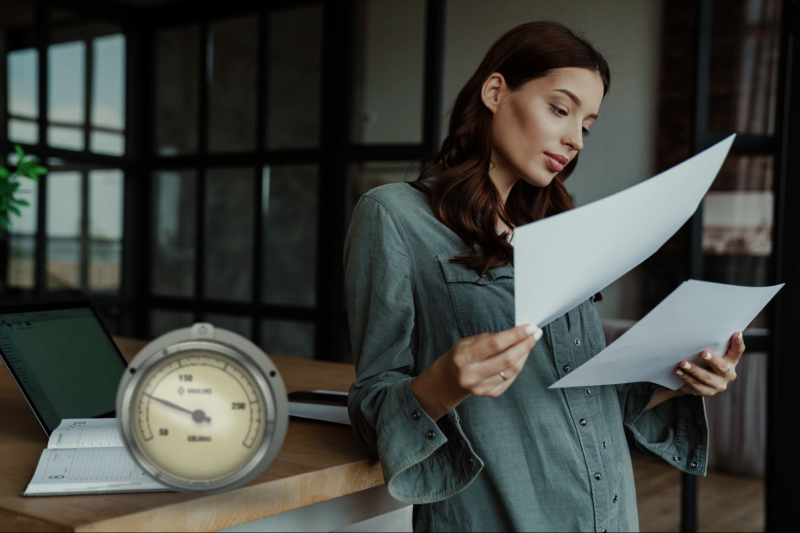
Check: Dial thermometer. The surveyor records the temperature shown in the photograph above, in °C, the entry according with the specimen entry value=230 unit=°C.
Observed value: value=100 unit=°C
